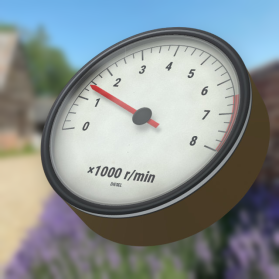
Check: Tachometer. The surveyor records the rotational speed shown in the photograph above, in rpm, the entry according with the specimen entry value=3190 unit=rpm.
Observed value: value=1375 unit=rpm
